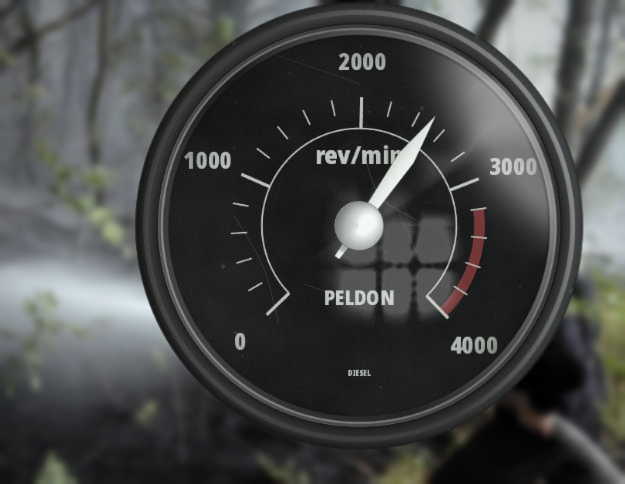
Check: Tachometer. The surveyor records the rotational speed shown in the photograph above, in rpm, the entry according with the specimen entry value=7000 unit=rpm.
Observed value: value=2500 unit=rpm
